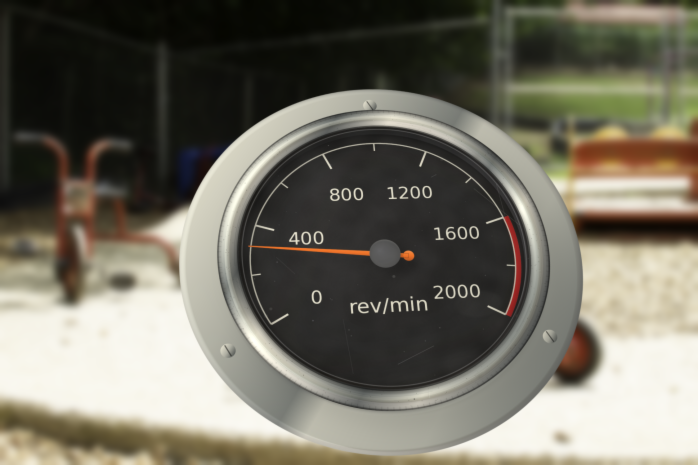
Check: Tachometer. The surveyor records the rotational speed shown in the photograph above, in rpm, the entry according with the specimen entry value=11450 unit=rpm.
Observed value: value=300 unit=rpm
